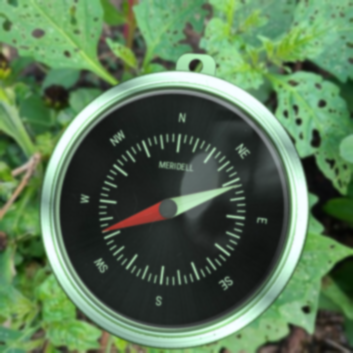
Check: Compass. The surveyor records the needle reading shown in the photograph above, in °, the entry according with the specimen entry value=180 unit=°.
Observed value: value=245 unit=°
